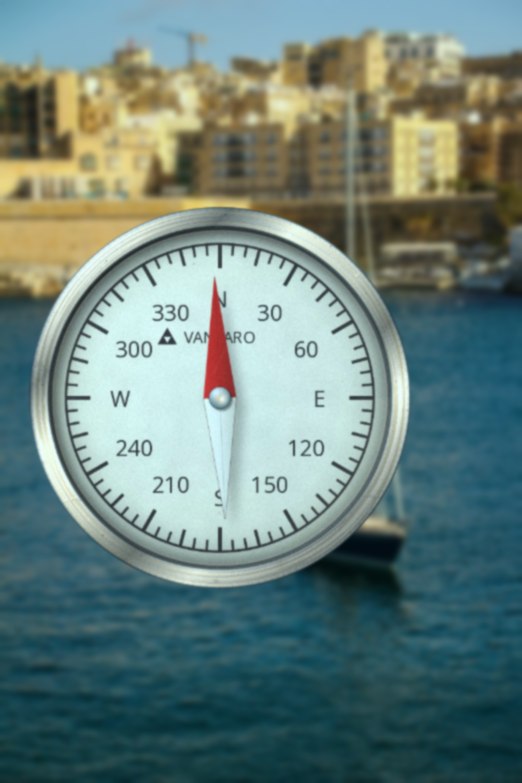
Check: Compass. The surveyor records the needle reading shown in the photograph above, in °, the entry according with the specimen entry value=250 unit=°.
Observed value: value=357.5 unit=°
